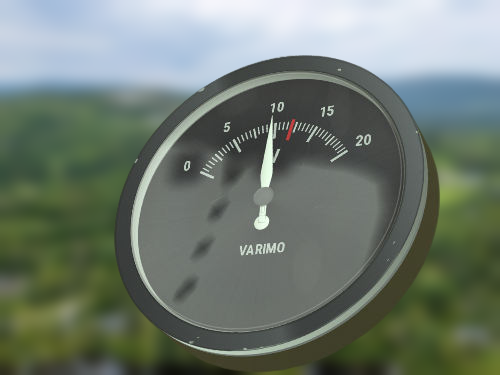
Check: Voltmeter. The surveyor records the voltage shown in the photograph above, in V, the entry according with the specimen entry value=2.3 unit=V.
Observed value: value=10 unit=V
